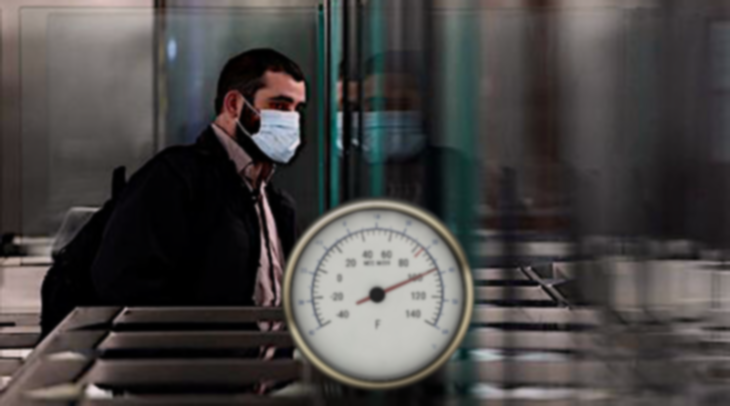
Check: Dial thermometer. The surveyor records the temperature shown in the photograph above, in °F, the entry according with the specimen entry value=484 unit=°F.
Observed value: value=100 unit=°F
